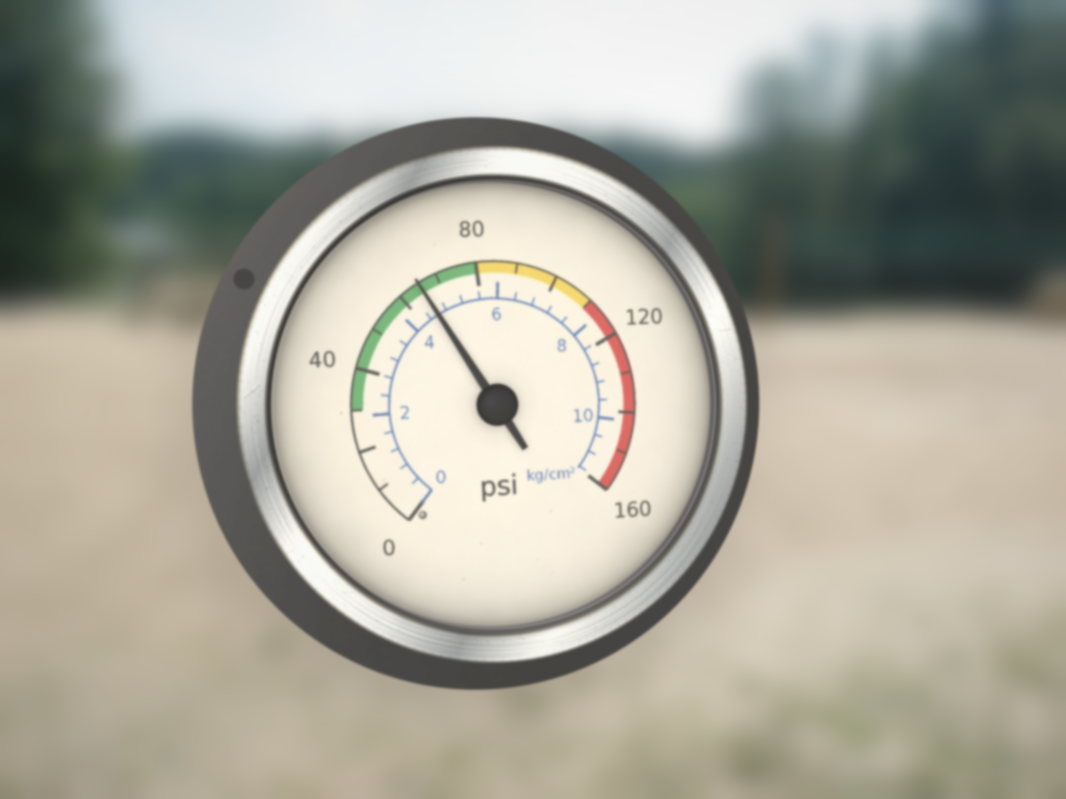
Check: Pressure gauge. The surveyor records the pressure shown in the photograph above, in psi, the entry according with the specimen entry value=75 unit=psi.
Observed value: value=65 unit=psi
